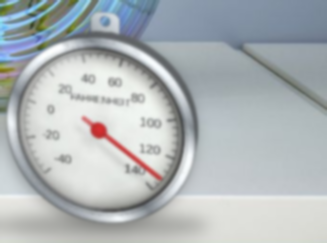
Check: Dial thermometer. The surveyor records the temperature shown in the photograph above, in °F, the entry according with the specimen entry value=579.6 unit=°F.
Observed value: value=132 unit=°F
